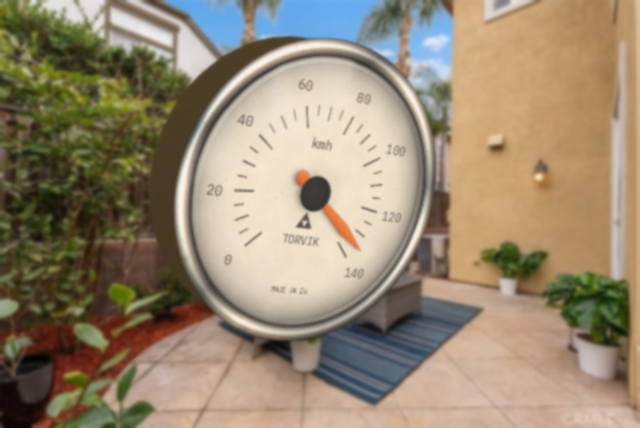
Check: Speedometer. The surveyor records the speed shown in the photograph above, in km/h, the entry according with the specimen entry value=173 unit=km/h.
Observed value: value=135 unit=km/h
